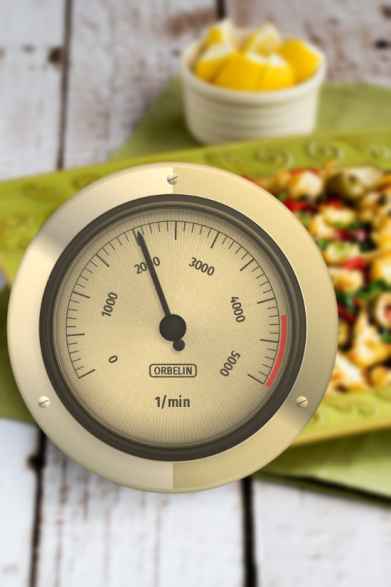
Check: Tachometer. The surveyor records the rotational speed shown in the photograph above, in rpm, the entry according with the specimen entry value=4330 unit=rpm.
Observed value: value=2050 unit=rpm
